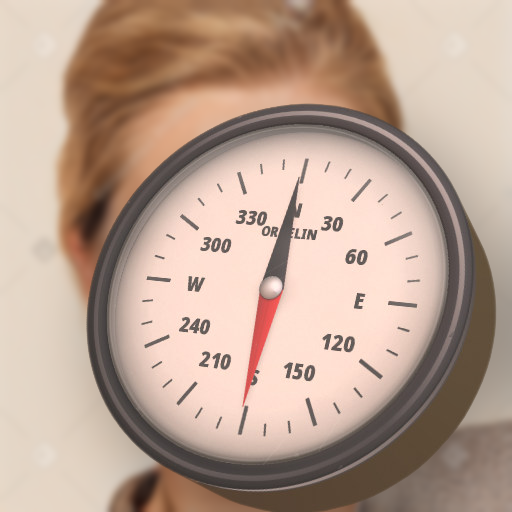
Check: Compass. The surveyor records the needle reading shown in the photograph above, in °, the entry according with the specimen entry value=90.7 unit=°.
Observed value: value=180 unit=°
